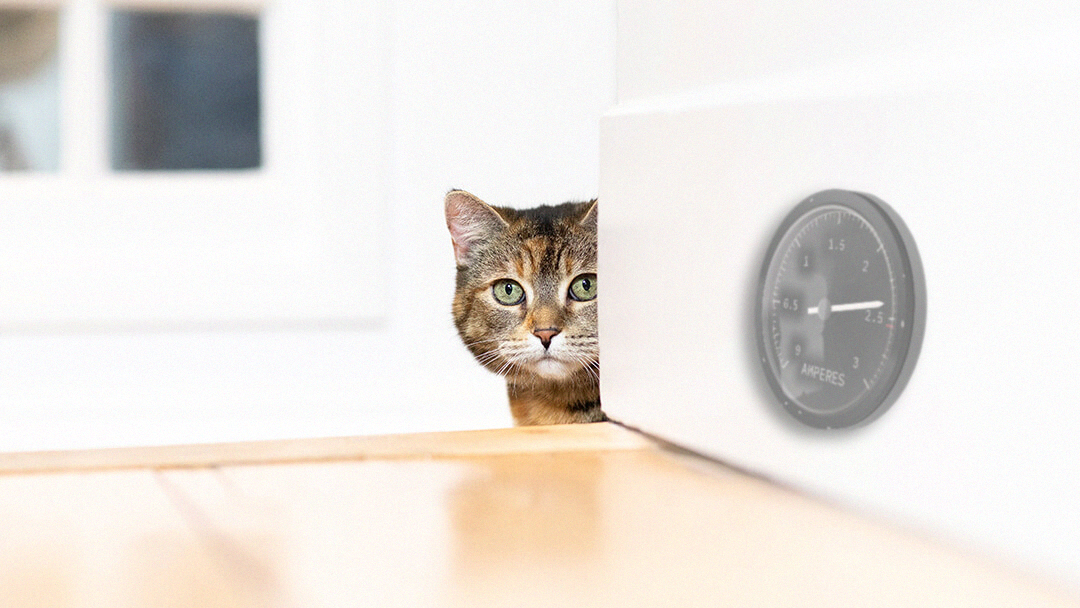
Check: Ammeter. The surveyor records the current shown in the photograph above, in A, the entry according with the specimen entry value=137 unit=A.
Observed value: value=2.4 unit=A
